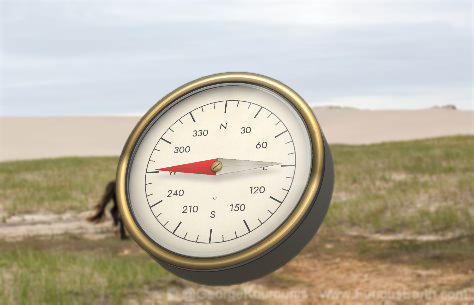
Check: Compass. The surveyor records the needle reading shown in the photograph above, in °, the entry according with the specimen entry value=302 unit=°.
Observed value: value=270 unit=°
